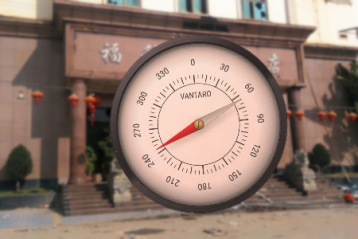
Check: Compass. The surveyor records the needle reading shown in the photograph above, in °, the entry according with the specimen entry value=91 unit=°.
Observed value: value=245 unit=°
